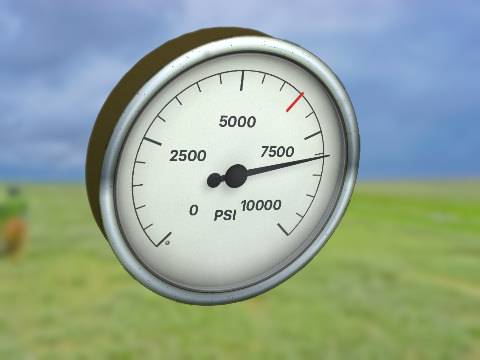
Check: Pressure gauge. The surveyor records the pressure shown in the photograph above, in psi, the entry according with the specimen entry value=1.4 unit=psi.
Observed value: value=8000 unit=psi
